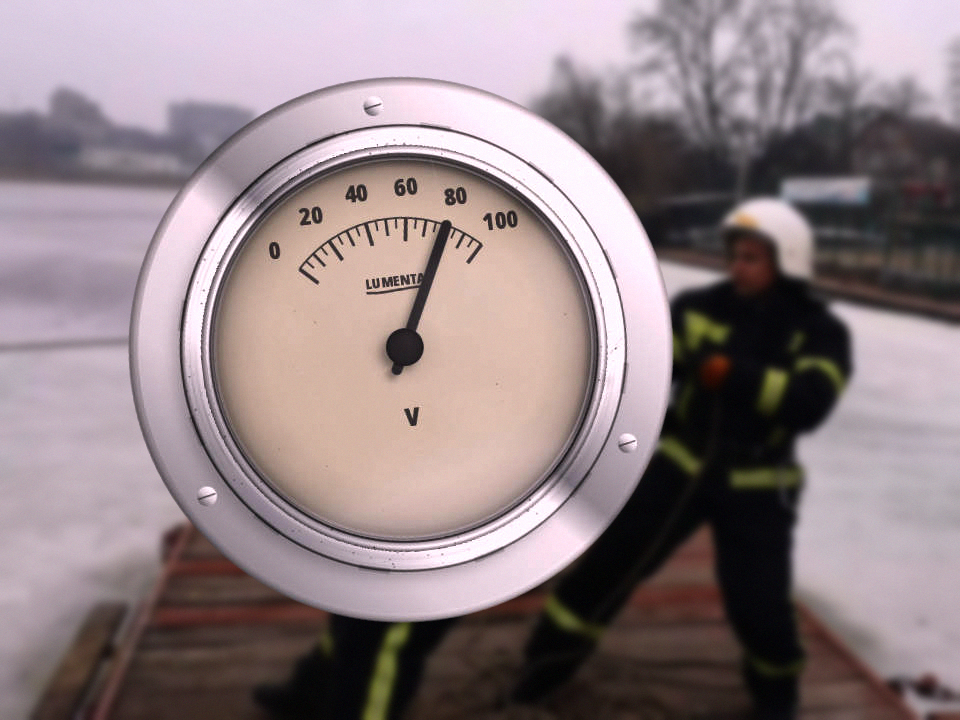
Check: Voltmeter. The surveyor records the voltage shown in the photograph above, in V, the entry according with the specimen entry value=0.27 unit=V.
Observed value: value=80 unit=V
